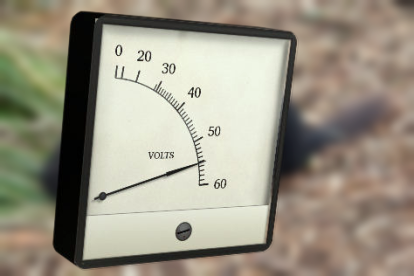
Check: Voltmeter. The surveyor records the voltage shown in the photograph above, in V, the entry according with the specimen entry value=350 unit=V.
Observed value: value=55 unit=V
